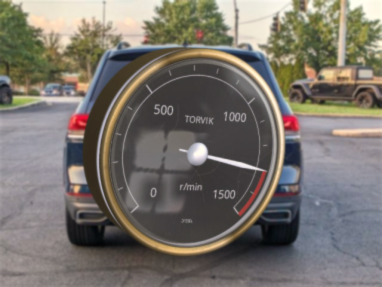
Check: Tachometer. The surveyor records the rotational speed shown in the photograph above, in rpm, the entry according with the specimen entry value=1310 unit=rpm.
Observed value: value=1300 unit=rpm
